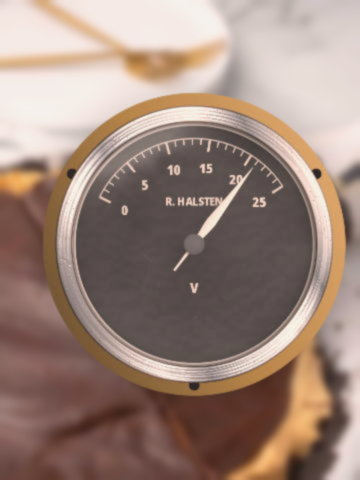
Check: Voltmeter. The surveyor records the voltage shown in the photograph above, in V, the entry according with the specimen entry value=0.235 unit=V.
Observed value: value=21 unit=V
